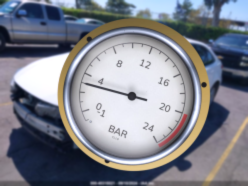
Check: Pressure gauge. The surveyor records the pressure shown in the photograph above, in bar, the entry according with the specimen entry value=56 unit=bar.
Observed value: value=3 unit=bar
